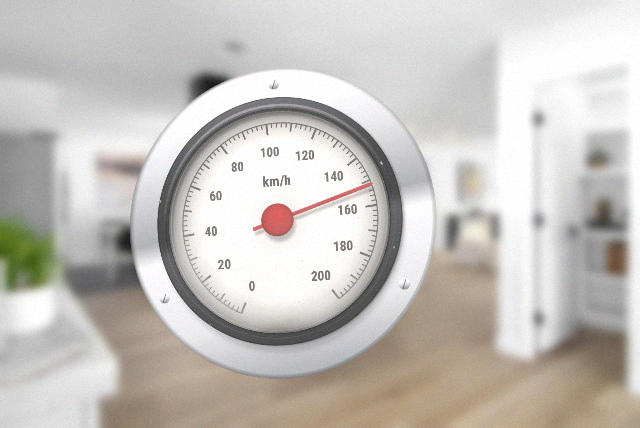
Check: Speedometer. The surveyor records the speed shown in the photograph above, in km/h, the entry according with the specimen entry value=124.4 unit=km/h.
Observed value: value=152 unit=km/h
